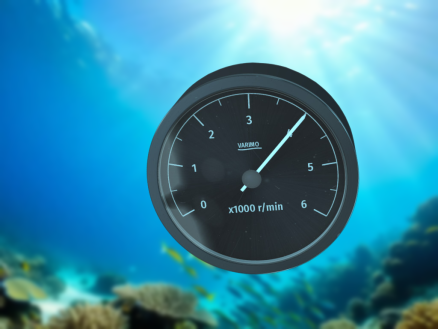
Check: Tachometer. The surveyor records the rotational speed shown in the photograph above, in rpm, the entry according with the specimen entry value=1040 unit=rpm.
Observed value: value=4000 unit=rpm
